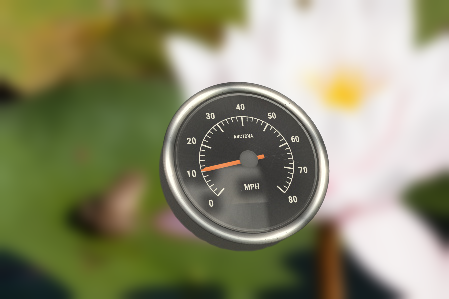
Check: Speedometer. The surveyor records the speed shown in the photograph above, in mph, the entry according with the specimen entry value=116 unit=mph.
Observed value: value=10 unit=mph
